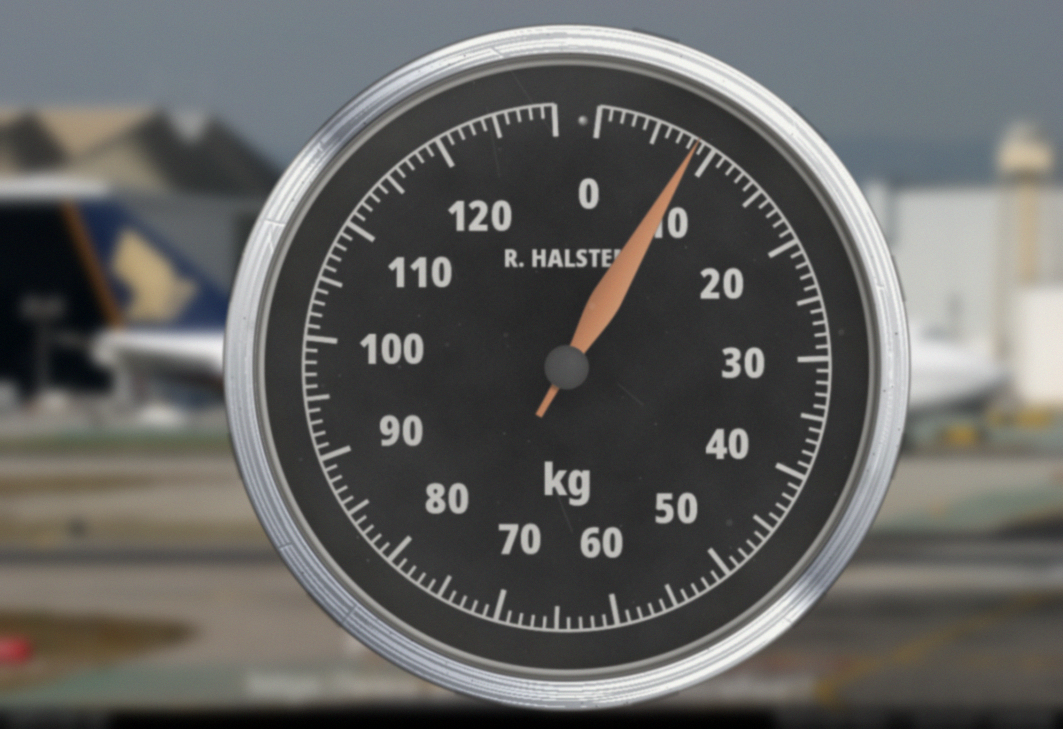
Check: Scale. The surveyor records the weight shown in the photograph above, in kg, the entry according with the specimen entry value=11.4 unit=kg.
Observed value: value=8.5 unit=kg
